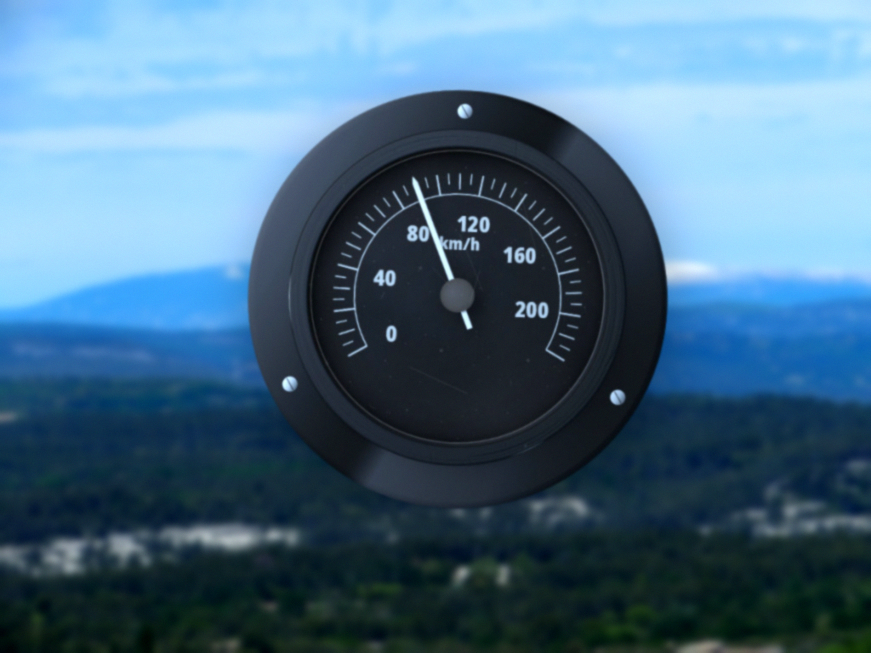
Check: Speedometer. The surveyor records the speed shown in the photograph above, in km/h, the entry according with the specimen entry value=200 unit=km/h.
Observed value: value=90 unit=km/h
